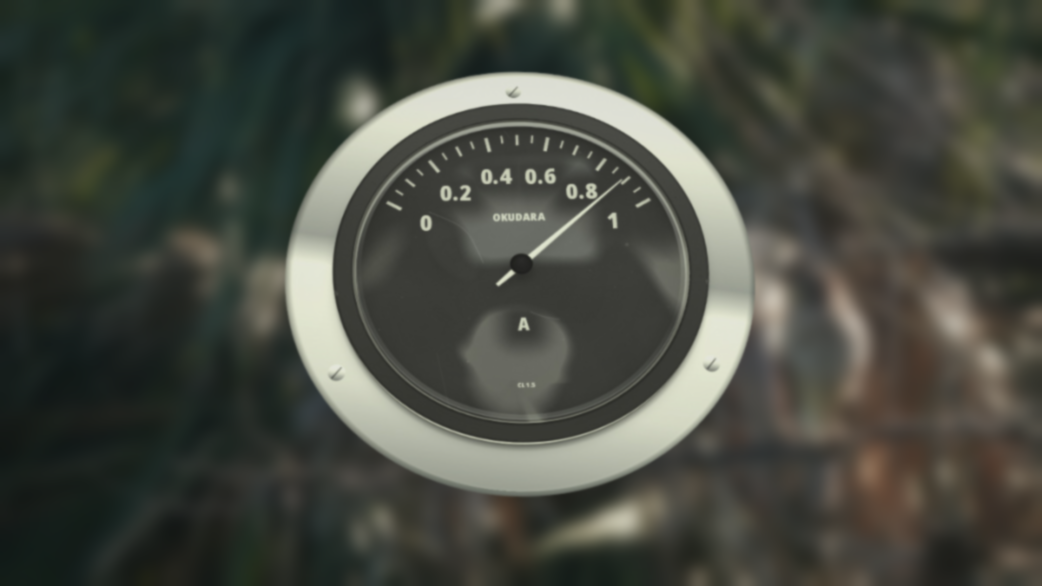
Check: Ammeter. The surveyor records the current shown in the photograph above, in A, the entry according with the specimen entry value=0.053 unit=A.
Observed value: value=0.9 unit=A
